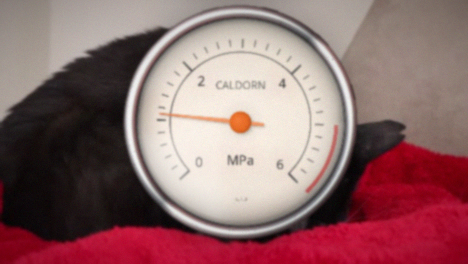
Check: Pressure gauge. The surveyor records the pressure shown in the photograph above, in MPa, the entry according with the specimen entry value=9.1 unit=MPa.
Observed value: value=1.1 unit=MPa
